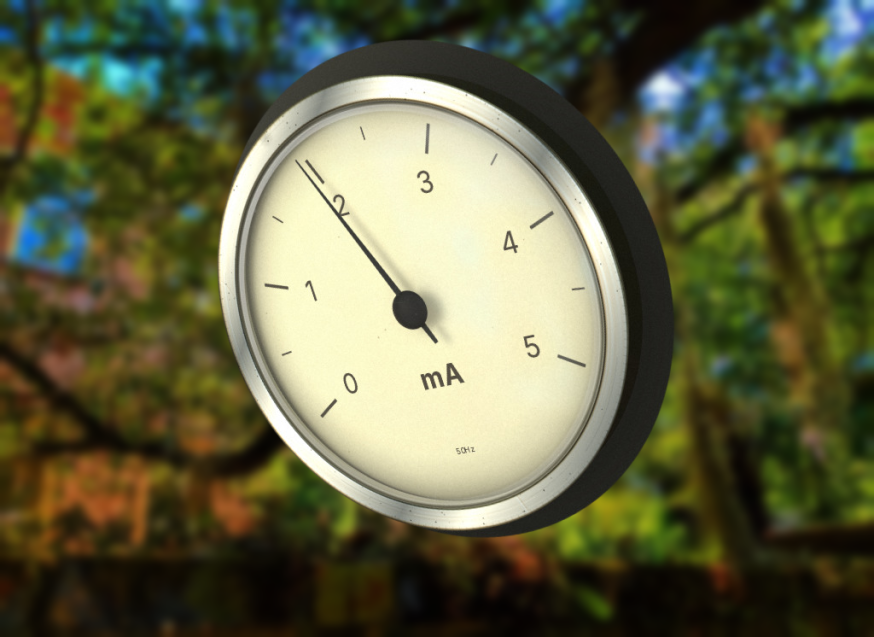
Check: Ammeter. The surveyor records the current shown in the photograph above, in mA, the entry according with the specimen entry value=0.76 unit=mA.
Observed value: value=2 unit=mA
